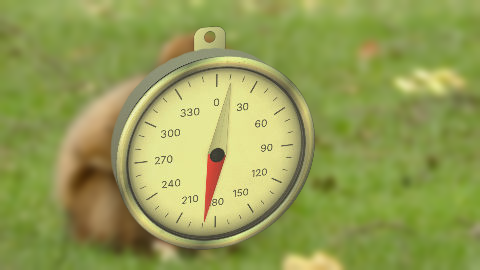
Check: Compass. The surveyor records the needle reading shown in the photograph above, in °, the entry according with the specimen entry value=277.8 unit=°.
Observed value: value=190 unit=°
